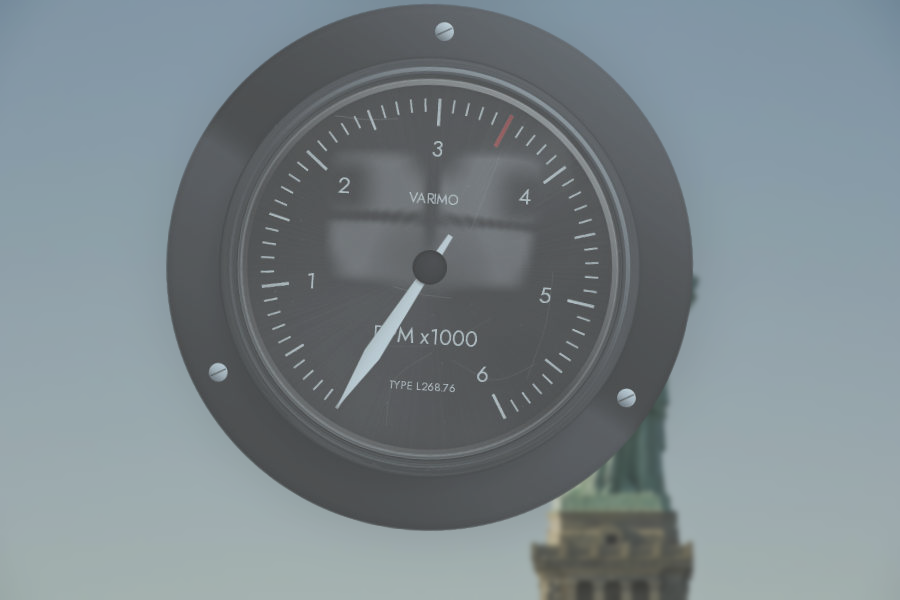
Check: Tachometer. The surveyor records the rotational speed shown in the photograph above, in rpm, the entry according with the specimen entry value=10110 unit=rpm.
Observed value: value=0 unit=rpm
